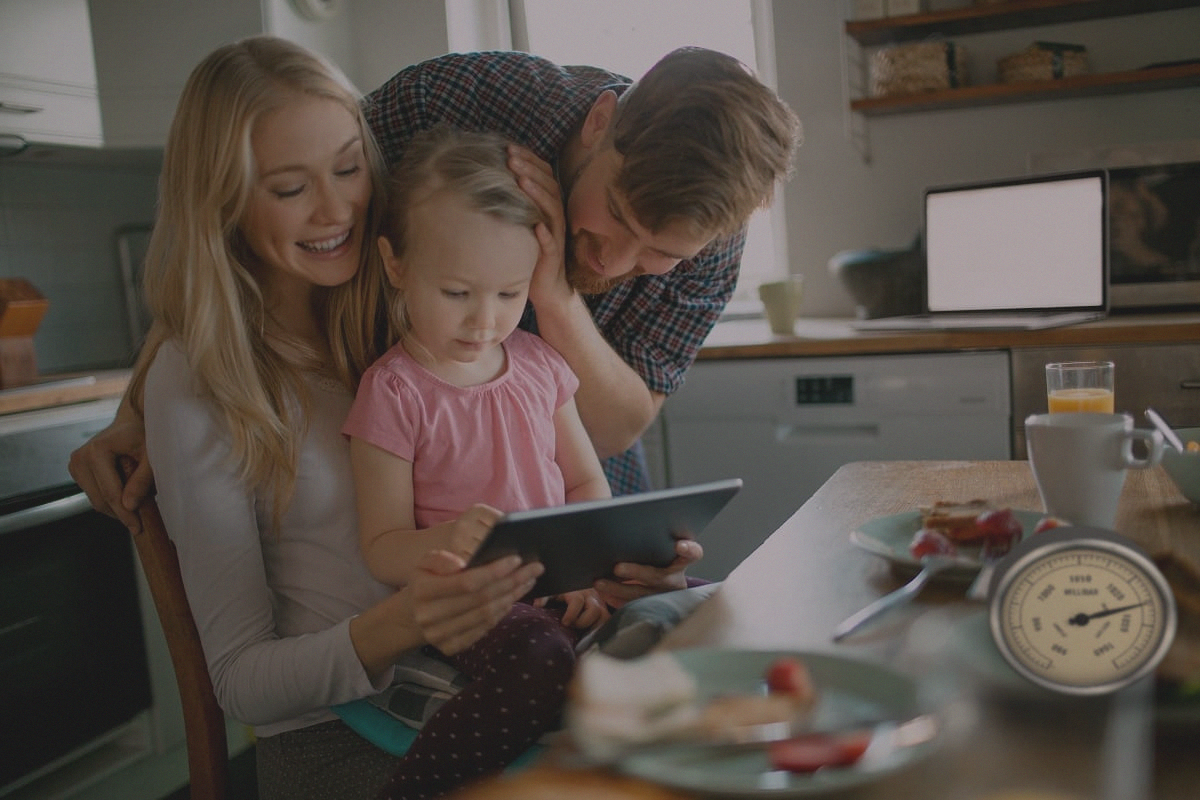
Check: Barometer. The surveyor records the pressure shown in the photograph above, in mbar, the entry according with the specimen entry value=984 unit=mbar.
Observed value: value=1025 unit=mbar
